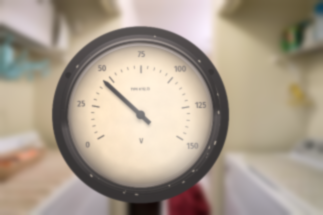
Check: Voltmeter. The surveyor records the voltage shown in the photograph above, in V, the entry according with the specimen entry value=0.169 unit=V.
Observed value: value=45 unit=V
